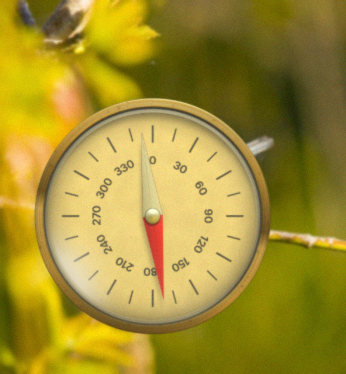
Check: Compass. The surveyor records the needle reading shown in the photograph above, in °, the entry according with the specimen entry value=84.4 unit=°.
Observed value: value=172.5 unit=°
